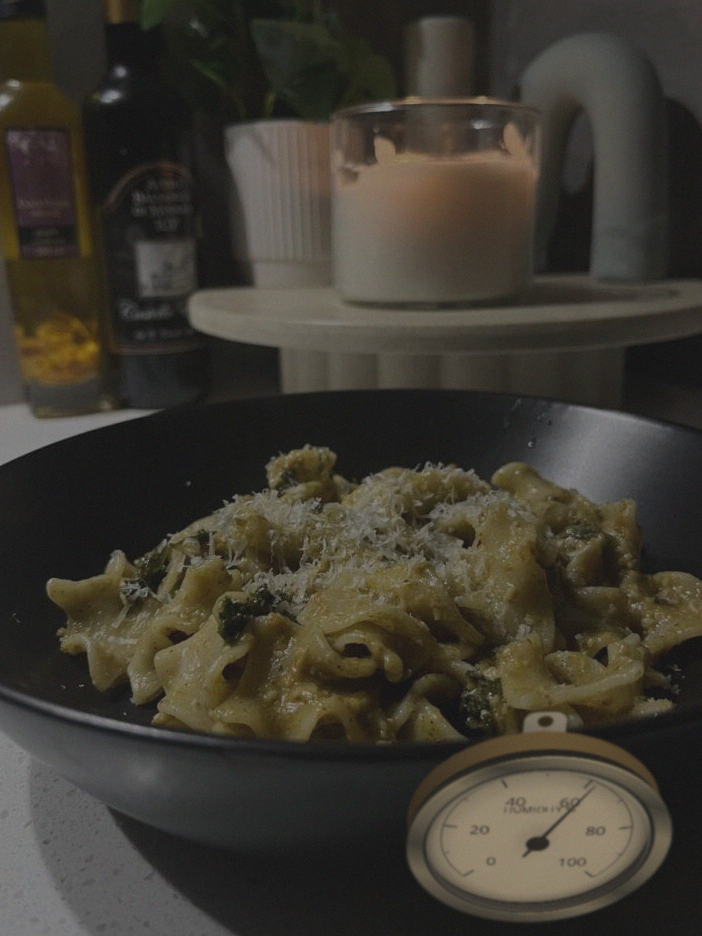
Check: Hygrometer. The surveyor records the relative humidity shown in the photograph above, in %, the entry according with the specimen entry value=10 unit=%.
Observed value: value=60 unit=%
